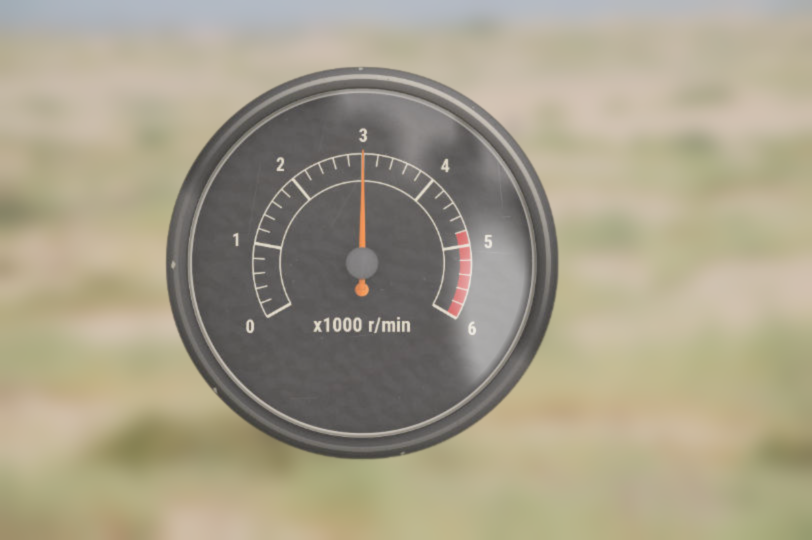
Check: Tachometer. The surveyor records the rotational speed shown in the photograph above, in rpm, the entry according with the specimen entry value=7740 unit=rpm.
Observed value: value=3000 unit=rpm
